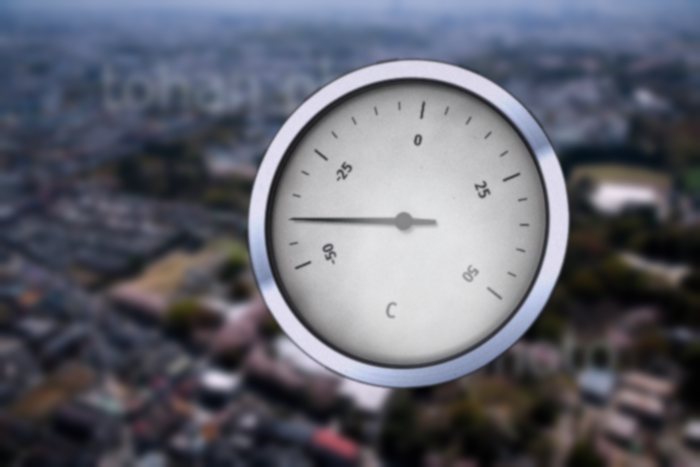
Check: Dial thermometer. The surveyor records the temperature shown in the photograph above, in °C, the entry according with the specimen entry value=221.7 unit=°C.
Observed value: value=-40 unit=°C
